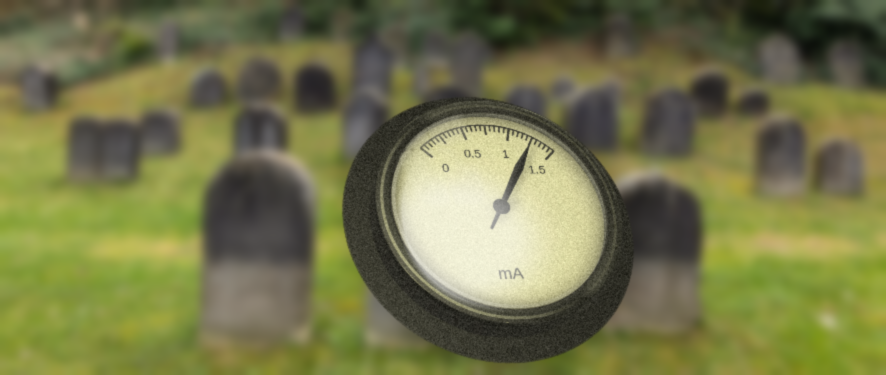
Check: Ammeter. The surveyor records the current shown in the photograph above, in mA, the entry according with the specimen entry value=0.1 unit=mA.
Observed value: value=1.25 unit=mA
